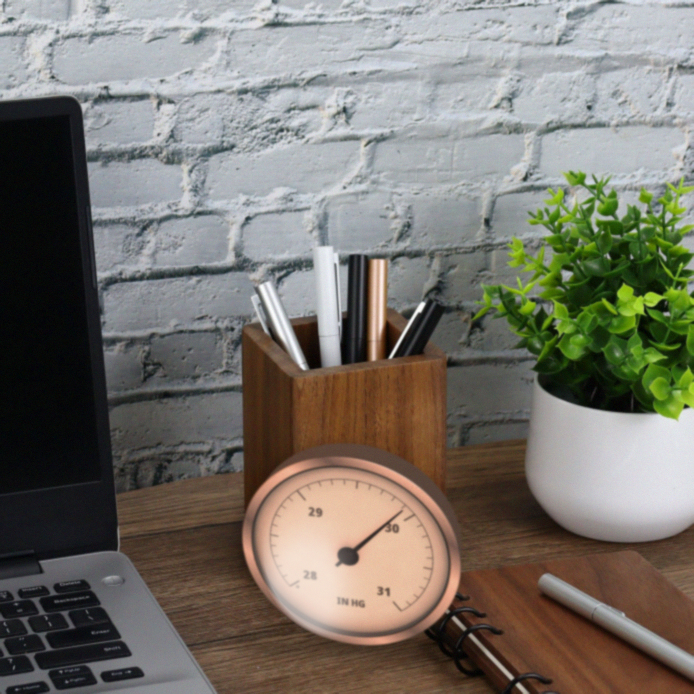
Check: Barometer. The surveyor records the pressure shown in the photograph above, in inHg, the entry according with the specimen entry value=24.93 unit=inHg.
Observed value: value=29.9 unit=inHg
